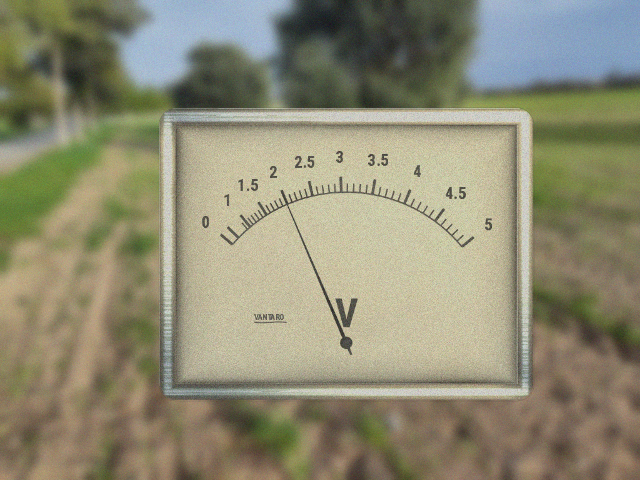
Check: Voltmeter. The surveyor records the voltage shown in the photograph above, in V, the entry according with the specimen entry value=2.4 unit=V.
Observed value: value=2 unit=V
